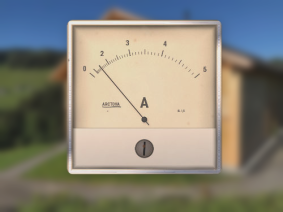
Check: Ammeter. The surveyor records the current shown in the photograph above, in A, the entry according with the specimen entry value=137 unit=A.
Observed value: value=1.5 unit=A
